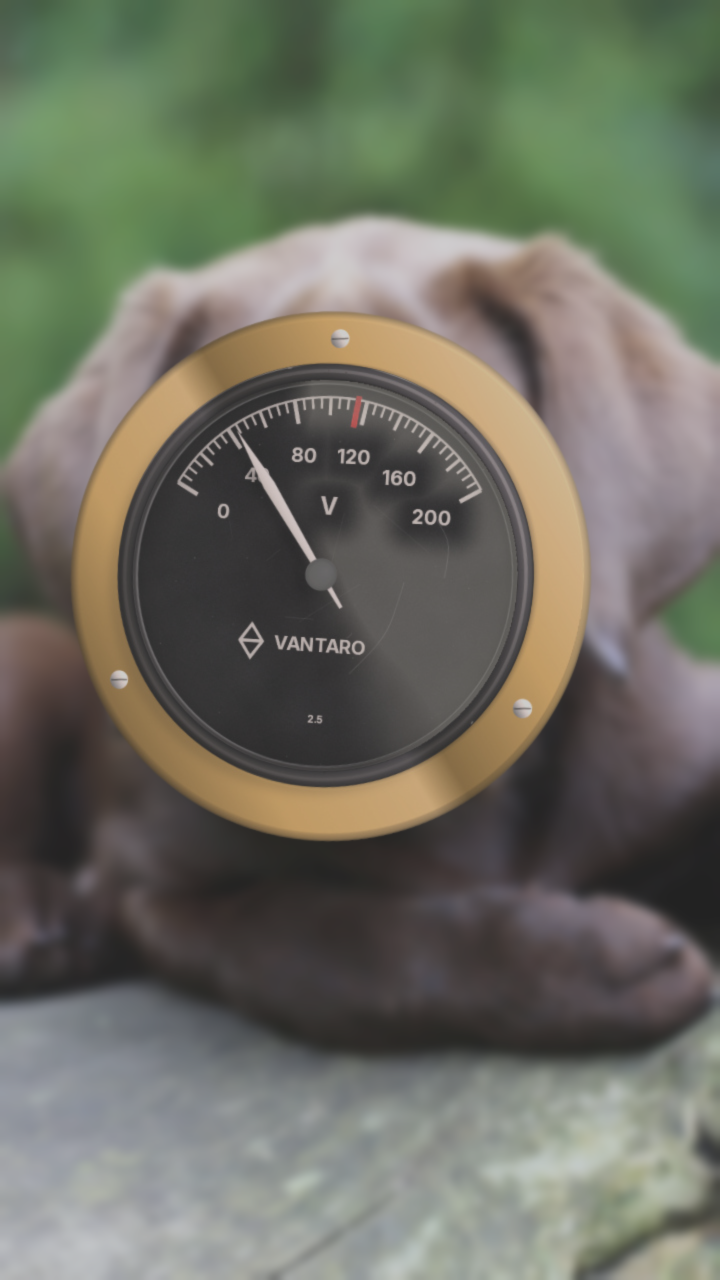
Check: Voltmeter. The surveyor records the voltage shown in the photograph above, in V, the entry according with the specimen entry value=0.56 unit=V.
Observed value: value=45 unit=V
